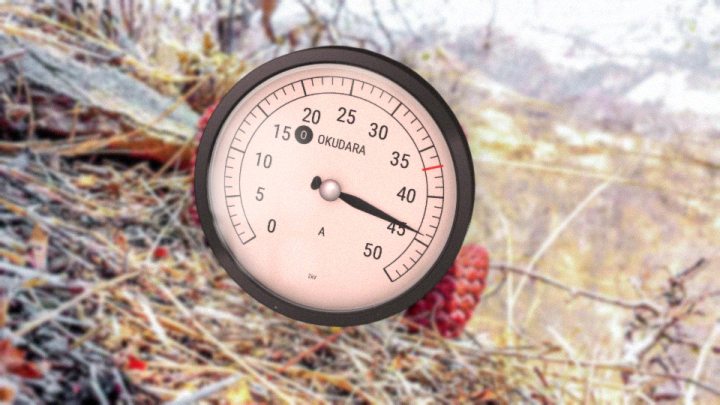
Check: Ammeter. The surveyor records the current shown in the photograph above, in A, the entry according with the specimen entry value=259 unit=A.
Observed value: value=44 unit=A
